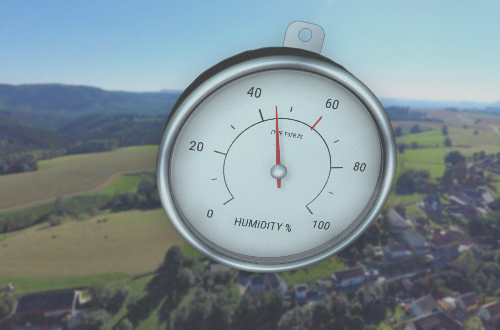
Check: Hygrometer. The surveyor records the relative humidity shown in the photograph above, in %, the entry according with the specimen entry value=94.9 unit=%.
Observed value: value=45 unit=%
